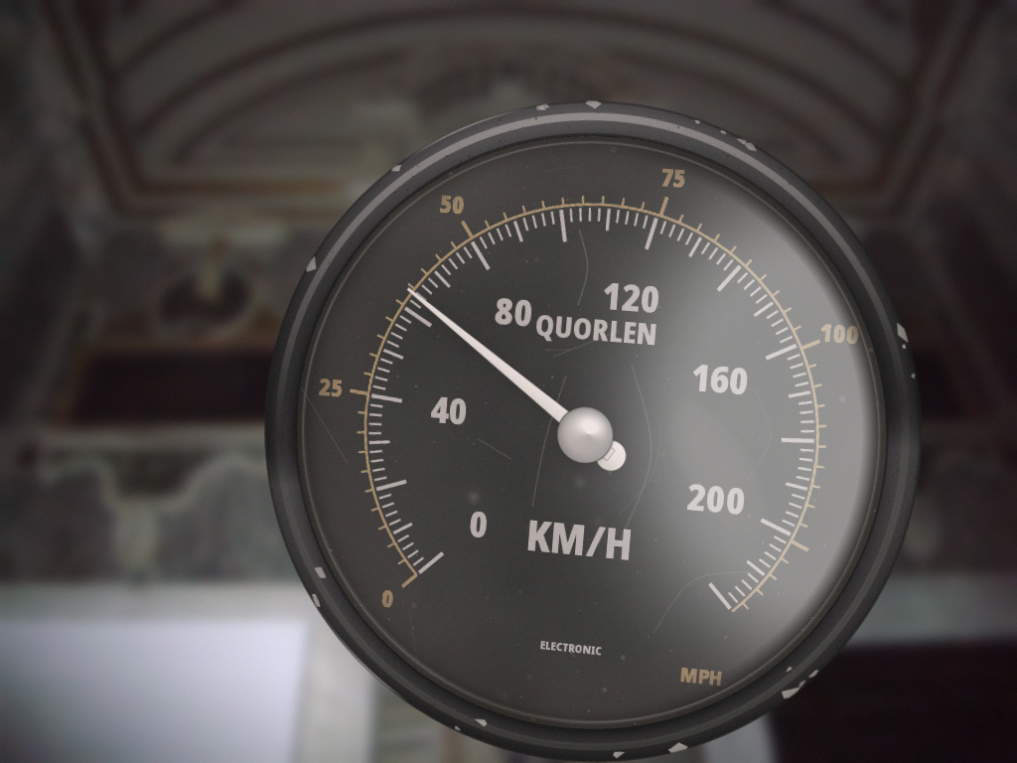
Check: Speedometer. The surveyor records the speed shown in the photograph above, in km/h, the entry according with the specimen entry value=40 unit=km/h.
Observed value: value=64 unit=km/h
